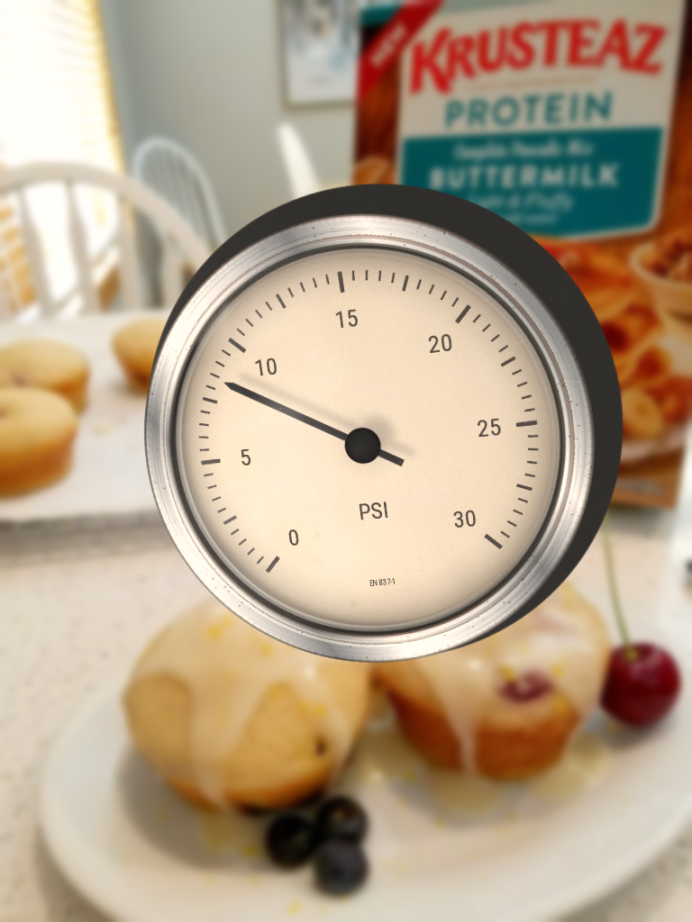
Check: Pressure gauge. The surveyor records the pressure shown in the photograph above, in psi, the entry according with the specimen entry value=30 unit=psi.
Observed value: value=8.5 unit=psi
